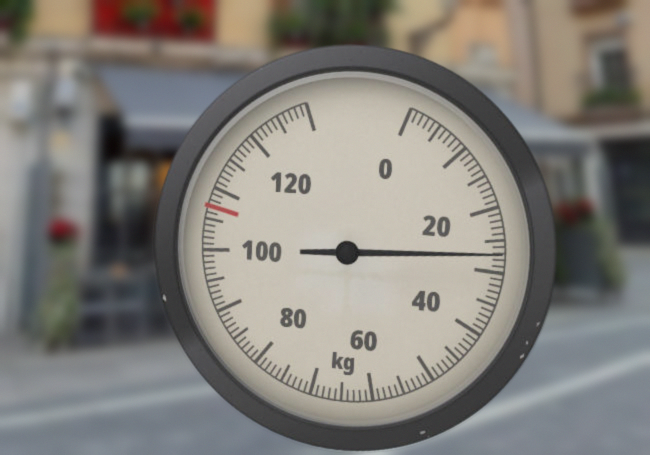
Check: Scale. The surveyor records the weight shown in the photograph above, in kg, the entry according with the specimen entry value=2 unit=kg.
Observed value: value=27 unit=kg
